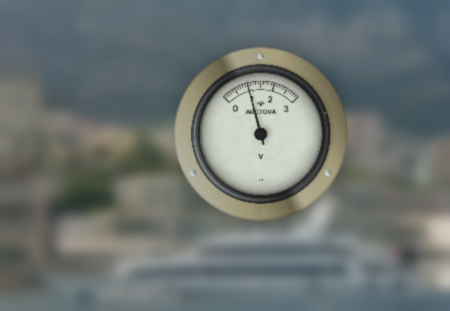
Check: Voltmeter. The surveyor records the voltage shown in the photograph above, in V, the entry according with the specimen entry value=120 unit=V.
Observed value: value=1 unit=V
